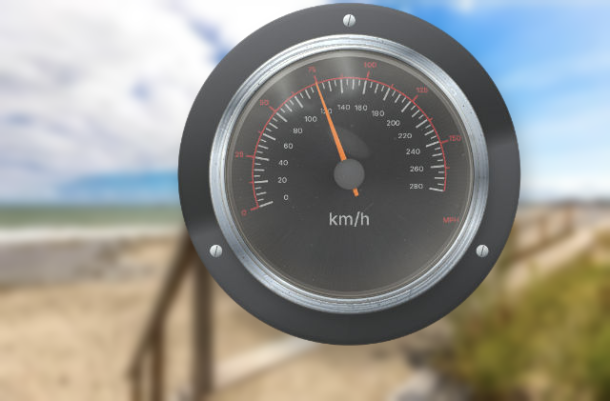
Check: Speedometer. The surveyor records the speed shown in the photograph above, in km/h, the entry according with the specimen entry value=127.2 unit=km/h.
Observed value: value=120 unit=km/h
